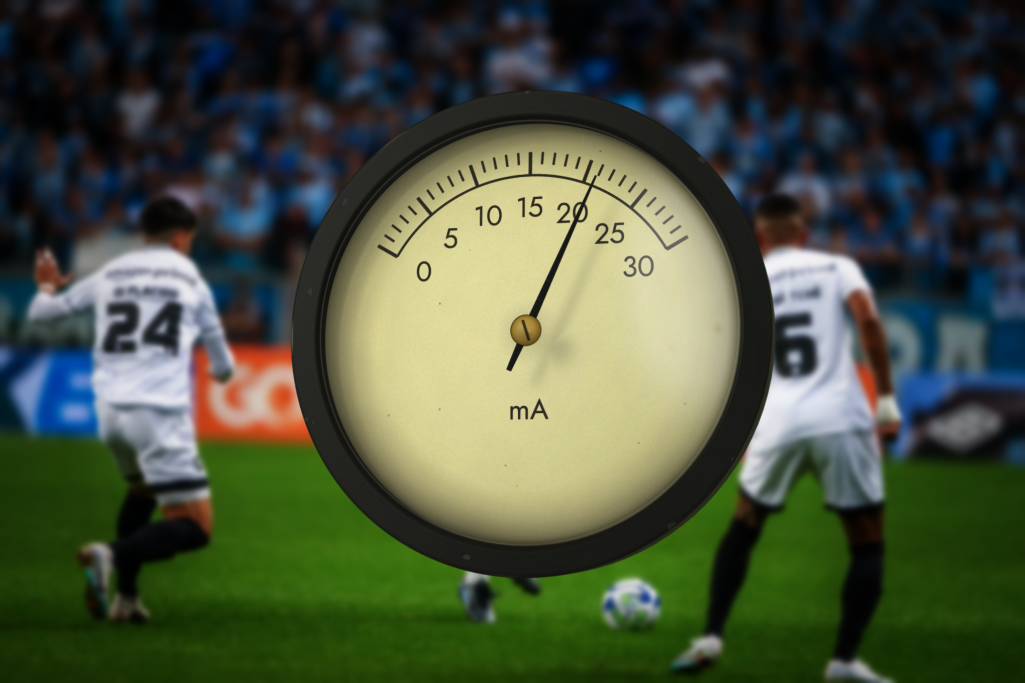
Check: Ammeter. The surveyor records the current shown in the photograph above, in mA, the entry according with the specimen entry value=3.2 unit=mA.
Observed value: value=21 unit=mA
